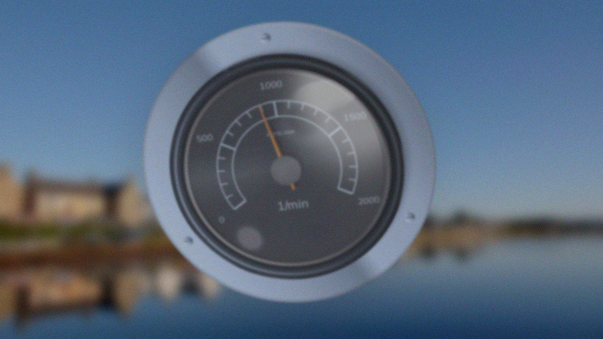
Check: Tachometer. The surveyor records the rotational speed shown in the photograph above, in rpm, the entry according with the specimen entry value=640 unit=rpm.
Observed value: value=900 unit=rpm
